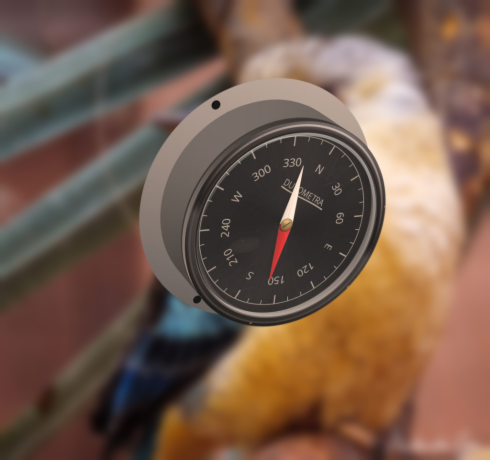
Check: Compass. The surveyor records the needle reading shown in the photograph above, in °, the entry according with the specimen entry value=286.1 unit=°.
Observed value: value=160 unit=°
